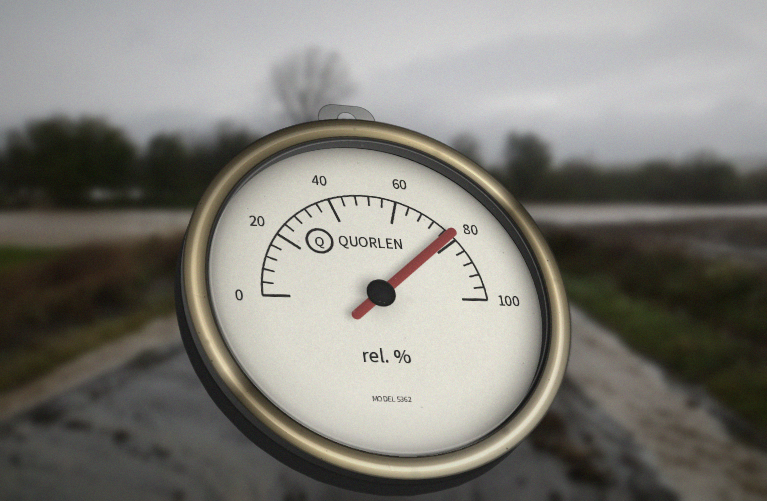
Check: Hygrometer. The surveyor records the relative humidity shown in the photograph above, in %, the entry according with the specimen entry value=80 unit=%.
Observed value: value=78 unit=%
